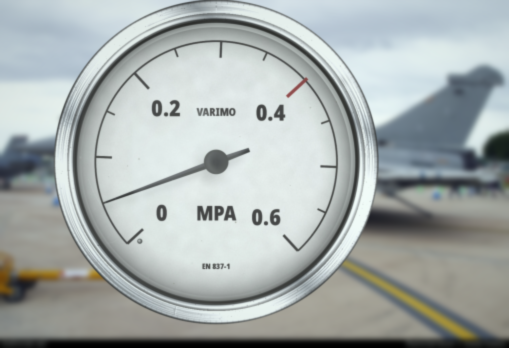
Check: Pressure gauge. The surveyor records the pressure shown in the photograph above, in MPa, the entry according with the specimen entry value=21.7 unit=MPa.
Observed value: value=0.05 unit=MPa
